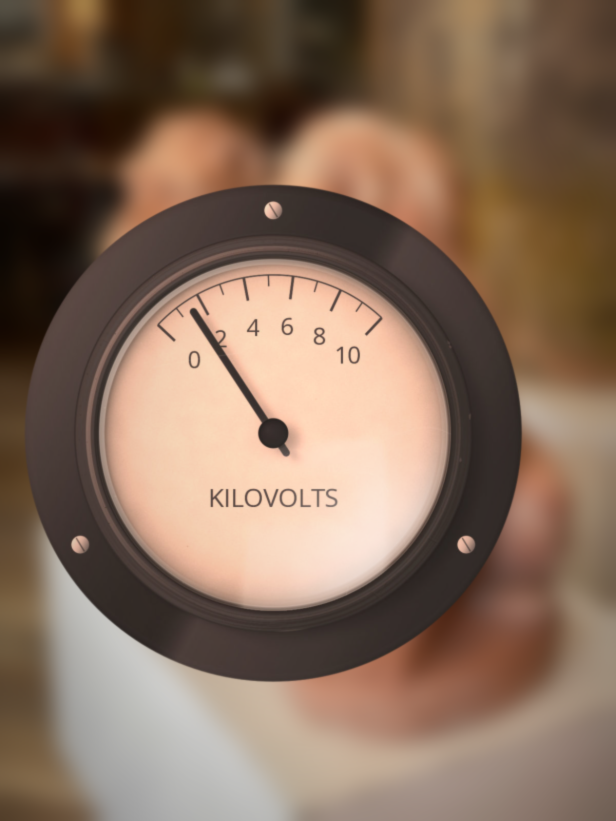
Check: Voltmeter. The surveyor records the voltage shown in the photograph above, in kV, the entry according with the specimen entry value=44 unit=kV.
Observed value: value=1.5 unit=kV
